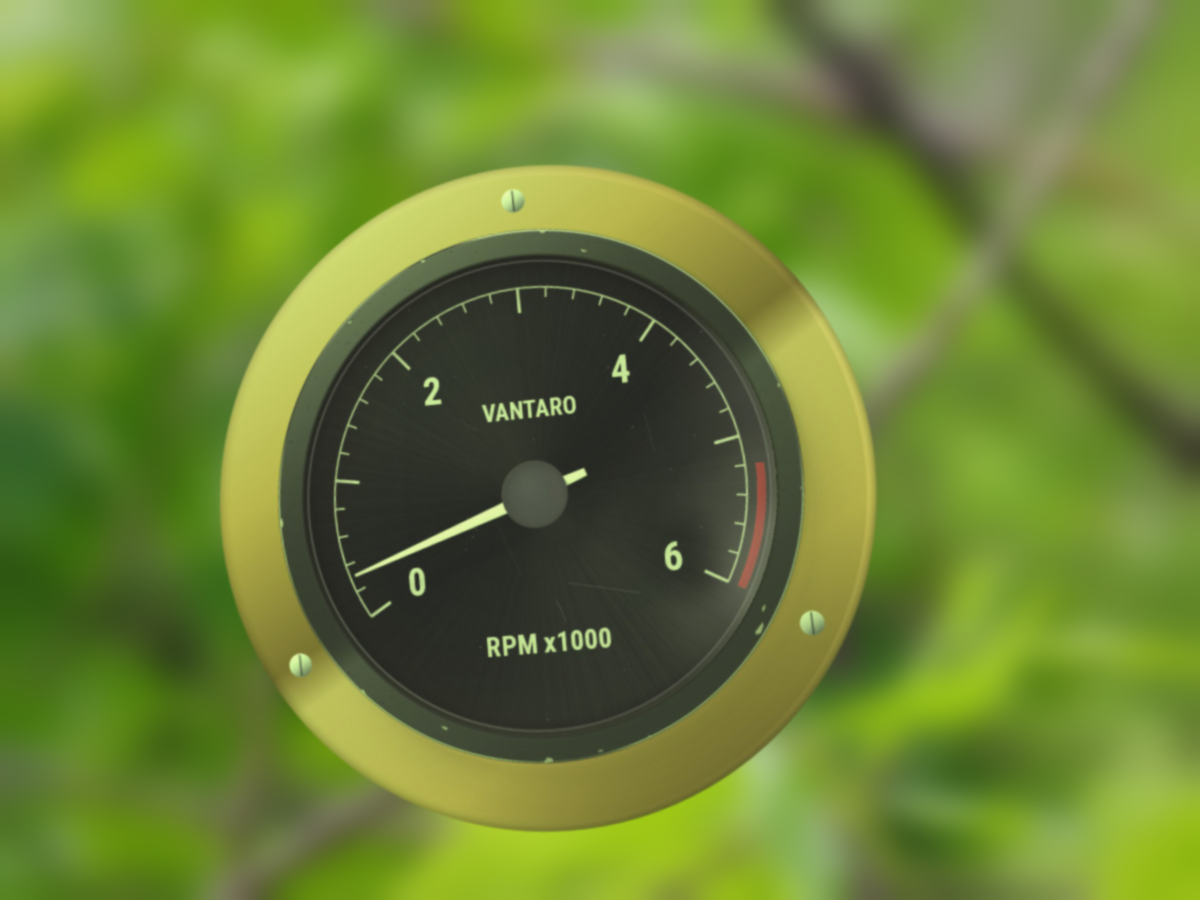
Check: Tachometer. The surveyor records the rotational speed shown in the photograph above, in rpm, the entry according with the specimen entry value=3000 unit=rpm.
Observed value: value=300 unit=rpm
